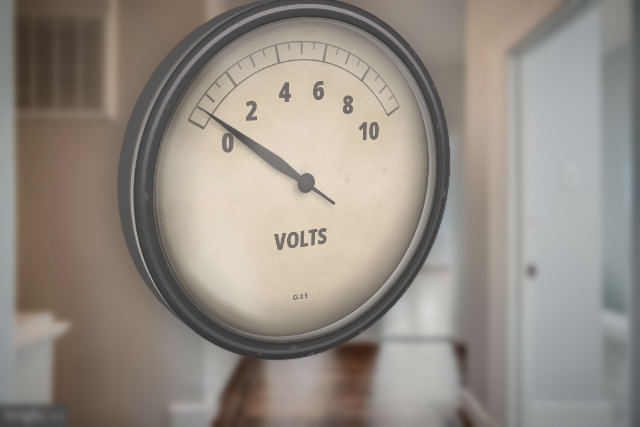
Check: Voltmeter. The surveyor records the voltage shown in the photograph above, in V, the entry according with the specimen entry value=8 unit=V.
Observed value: value=0.5 unit=V
